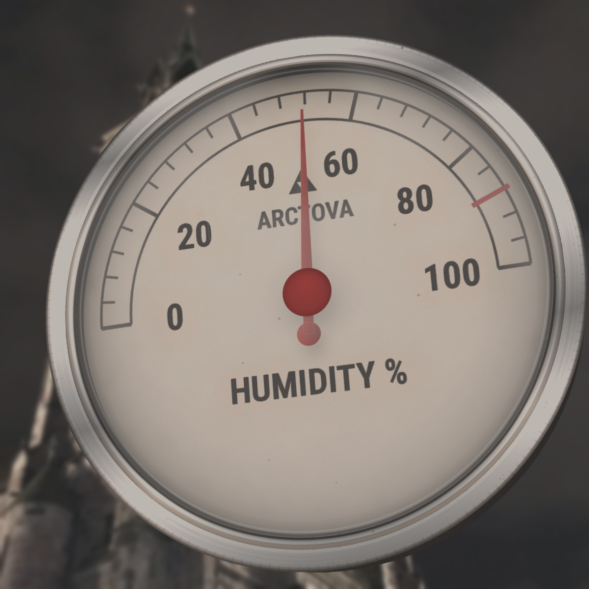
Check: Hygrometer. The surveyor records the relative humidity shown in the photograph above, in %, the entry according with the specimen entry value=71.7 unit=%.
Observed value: value=52 unit=%
